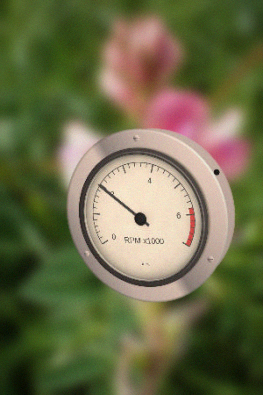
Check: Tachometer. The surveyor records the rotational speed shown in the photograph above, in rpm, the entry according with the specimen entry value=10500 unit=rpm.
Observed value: value=2000 unit=rpm
